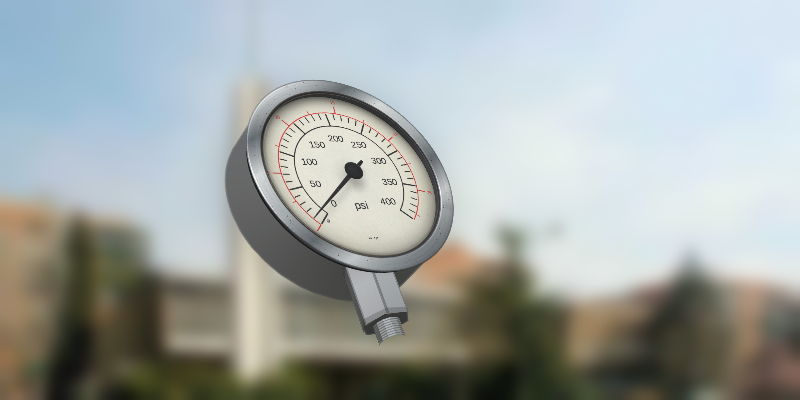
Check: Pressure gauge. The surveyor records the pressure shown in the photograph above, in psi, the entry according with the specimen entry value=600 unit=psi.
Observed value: value=10 unit=psi
